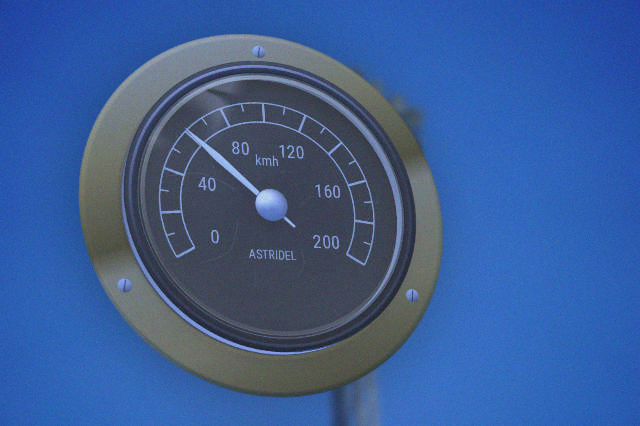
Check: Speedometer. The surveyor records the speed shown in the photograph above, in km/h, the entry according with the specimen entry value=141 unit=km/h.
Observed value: value=60 unit=km/h
